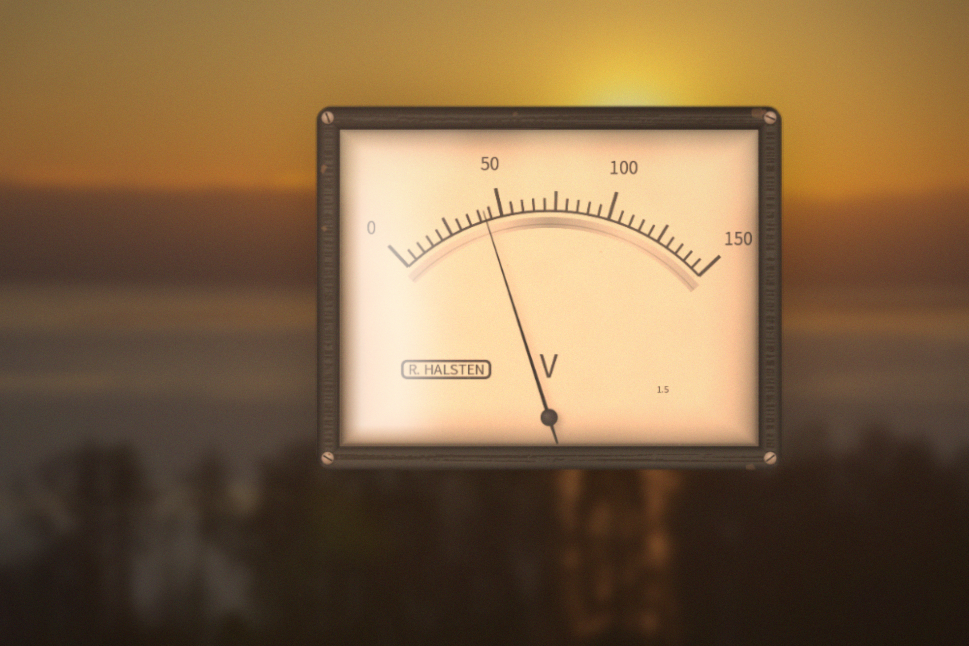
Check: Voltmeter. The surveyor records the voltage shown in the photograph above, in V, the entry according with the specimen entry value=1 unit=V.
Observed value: value=42.5 unit=V
